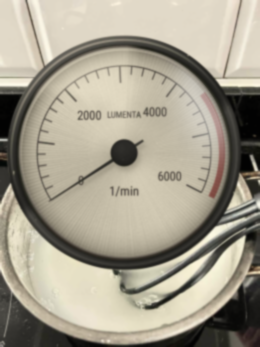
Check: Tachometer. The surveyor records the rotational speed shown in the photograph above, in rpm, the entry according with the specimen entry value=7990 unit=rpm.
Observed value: value=0 unit=rpm
